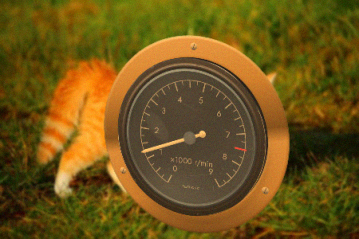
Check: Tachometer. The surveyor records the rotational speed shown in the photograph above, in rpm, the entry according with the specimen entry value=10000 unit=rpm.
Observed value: value=1250 unit=rpm
